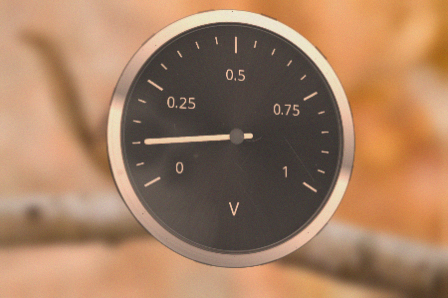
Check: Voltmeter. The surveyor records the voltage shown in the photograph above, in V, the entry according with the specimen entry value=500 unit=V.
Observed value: value=0.1 unit=V
